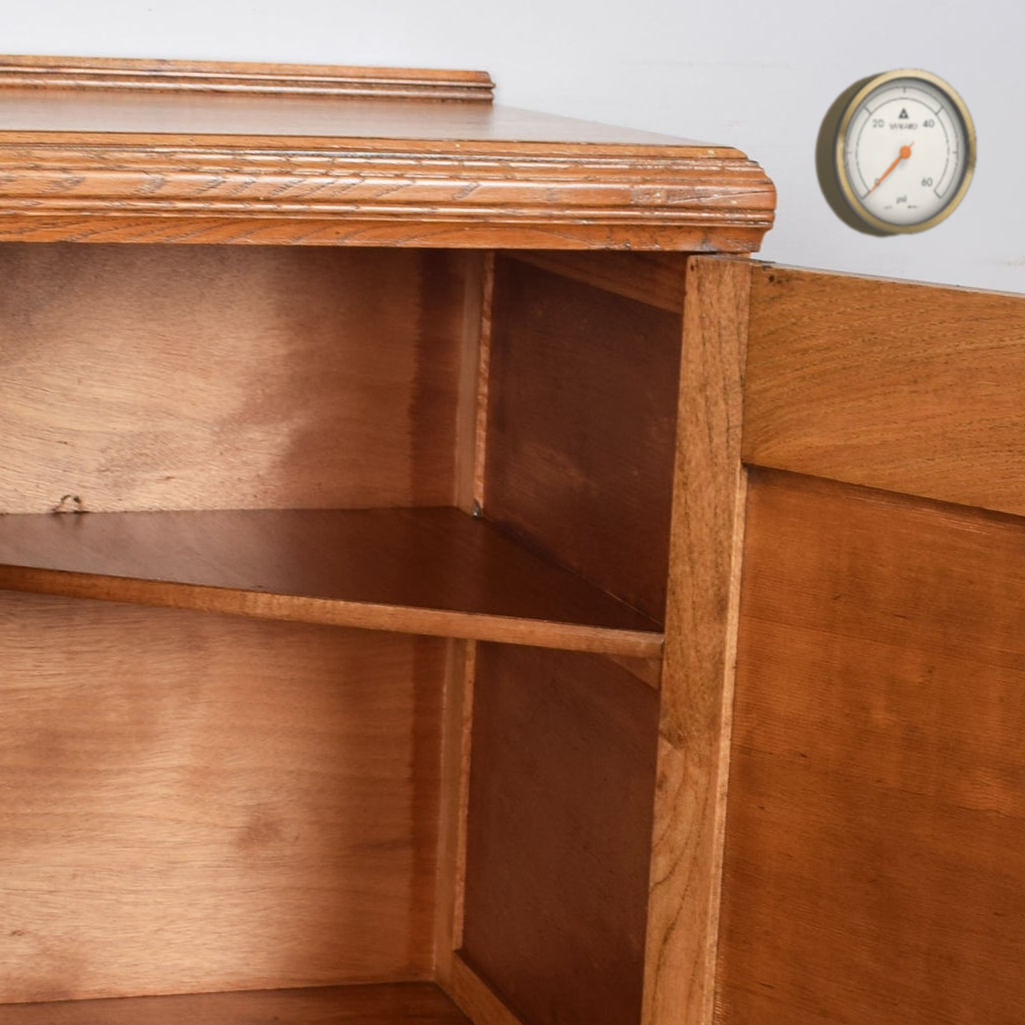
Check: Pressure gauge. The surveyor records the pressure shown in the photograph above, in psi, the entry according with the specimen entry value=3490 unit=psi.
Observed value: value=0 unit=psi
